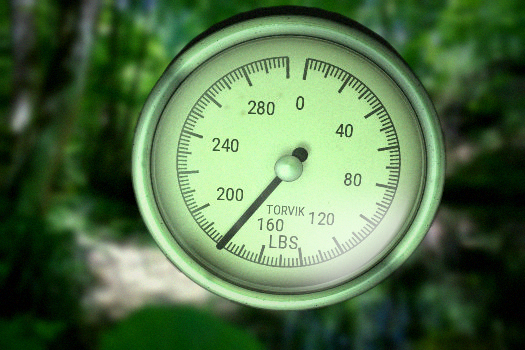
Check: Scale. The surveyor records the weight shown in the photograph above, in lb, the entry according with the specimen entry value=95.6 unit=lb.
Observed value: value=180 unit=lb
